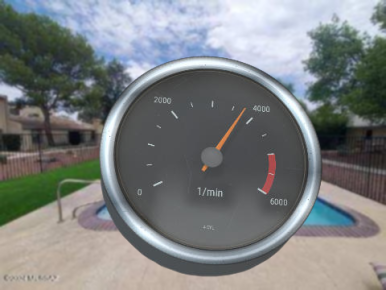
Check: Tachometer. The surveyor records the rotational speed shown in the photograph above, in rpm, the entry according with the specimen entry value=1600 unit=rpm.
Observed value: value=3750 unit=rpm
